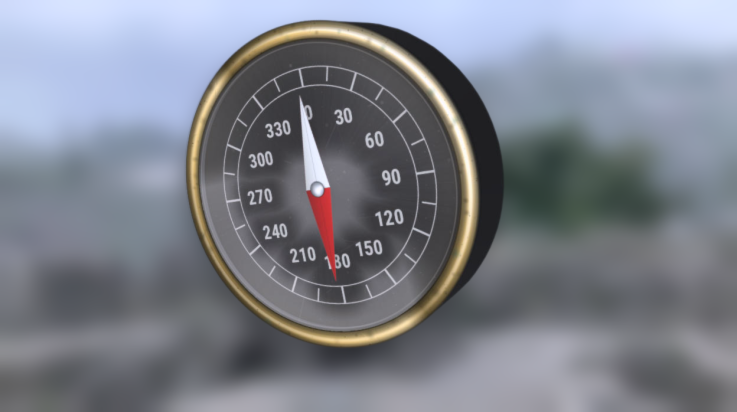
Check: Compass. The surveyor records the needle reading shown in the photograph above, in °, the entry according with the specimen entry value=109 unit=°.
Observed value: value=180 unit=°
